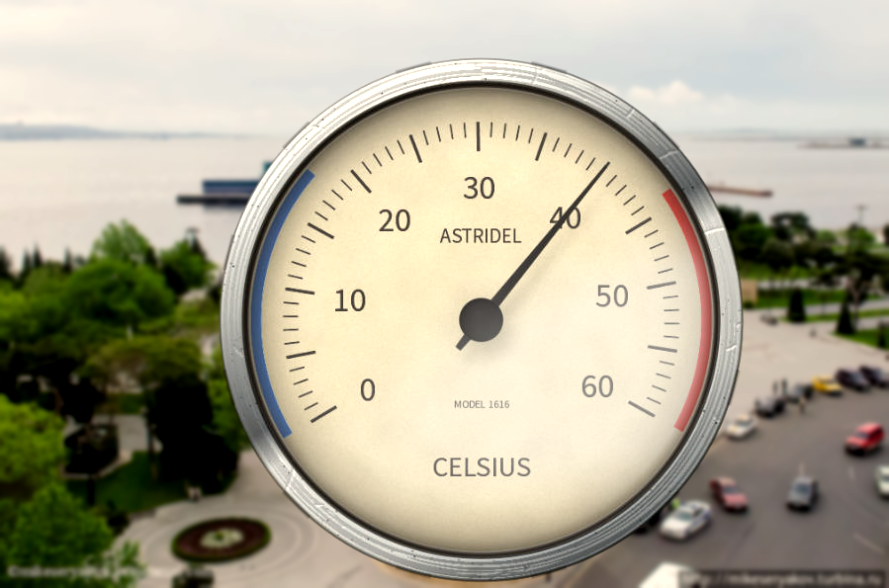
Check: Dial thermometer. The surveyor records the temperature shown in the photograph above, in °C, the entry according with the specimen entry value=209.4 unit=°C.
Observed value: value=40 unit=°C
